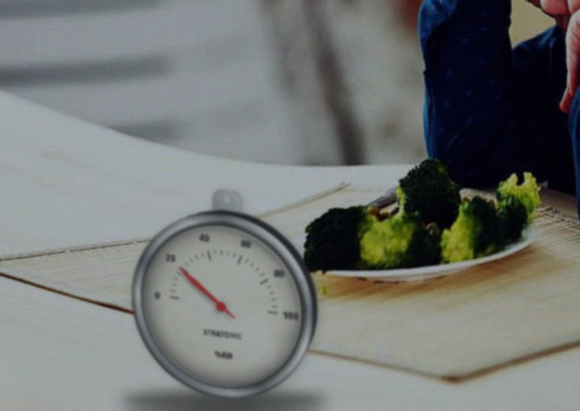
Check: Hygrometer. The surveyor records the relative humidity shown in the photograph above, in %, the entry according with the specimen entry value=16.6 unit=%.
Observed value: value=20 unit=%
